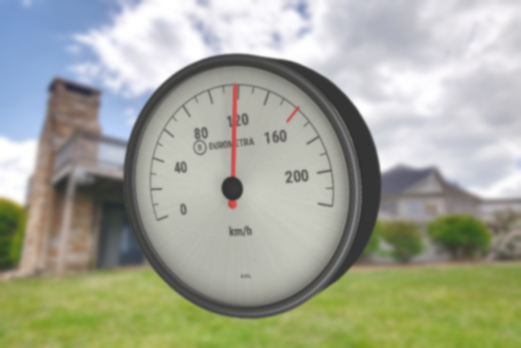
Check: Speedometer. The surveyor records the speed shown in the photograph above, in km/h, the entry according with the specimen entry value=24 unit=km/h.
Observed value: value=120 unit=km/h
